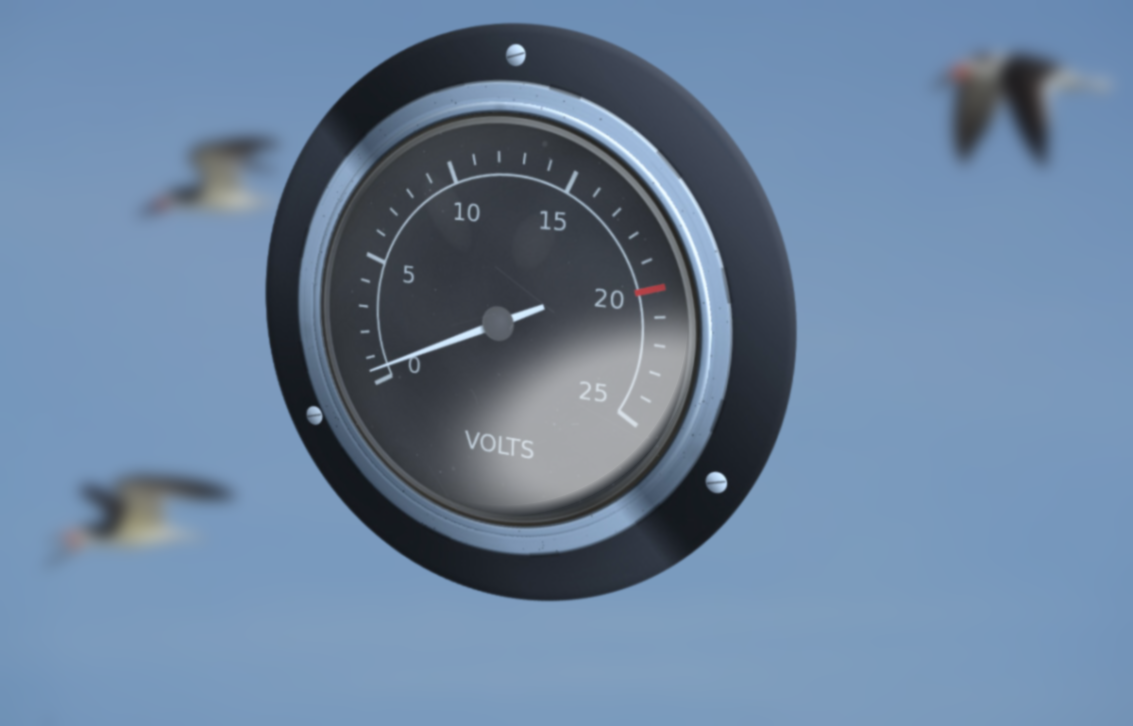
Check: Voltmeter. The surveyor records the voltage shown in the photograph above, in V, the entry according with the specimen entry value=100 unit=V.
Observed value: value=0.5 unit=V
